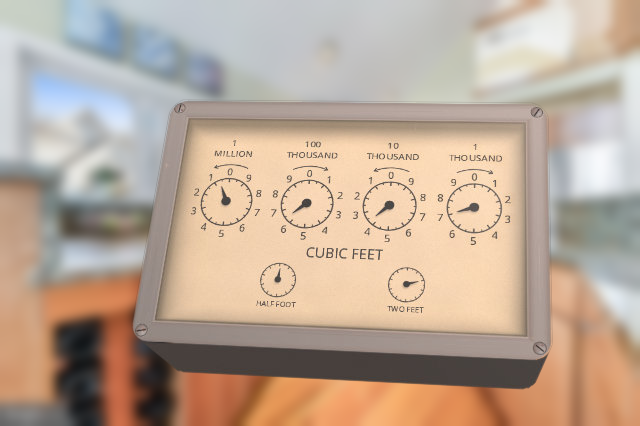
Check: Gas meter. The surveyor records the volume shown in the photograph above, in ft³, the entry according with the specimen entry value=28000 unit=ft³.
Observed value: value=63700 unit=ft³
